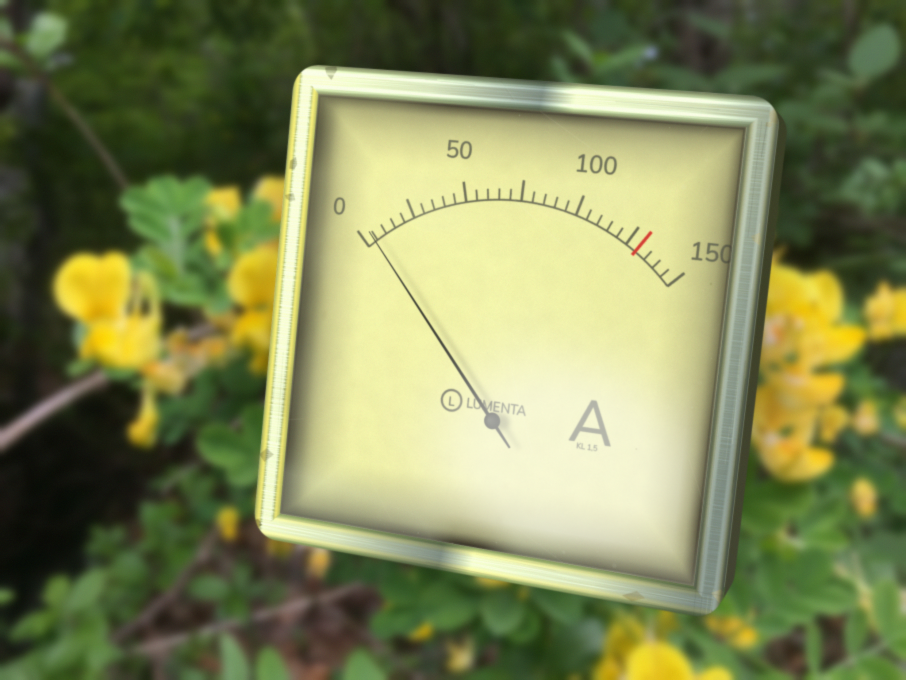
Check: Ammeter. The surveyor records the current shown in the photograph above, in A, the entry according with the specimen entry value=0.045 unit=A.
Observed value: value=5 unit=A
